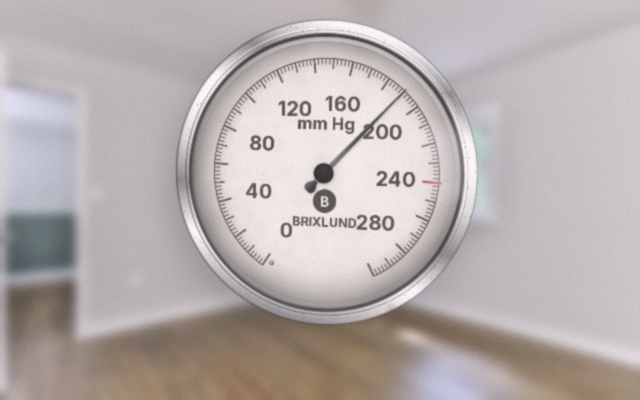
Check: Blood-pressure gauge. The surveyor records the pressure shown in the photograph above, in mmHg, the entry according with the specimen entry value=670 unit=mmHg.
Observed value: value=190 unit=mmHg
